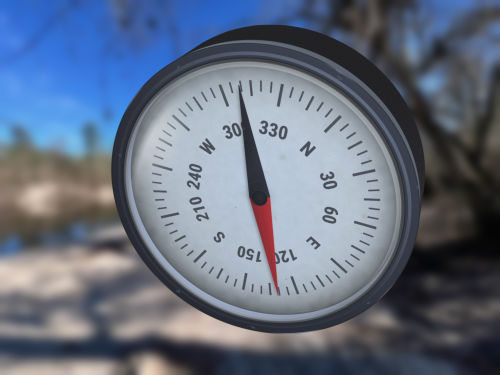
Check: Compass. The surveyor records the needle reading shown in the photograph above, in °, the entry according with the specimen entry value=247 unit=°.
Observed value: value=130 unit=°
